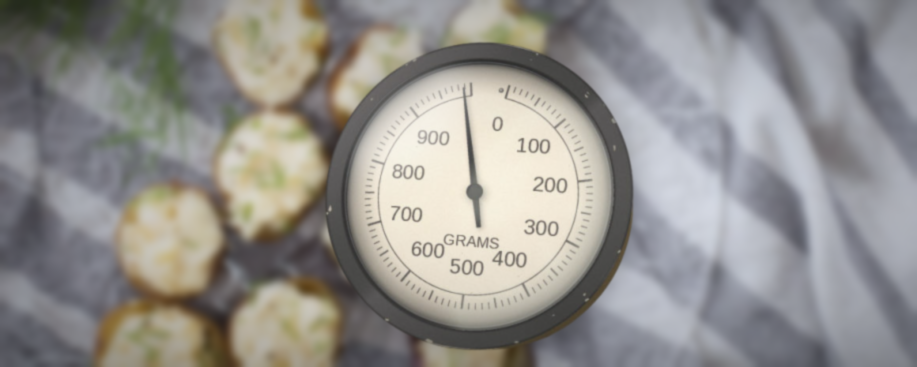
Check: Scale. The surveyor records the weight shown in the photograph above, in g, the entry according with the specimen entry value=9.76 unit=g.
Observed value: value=990 unit=g
